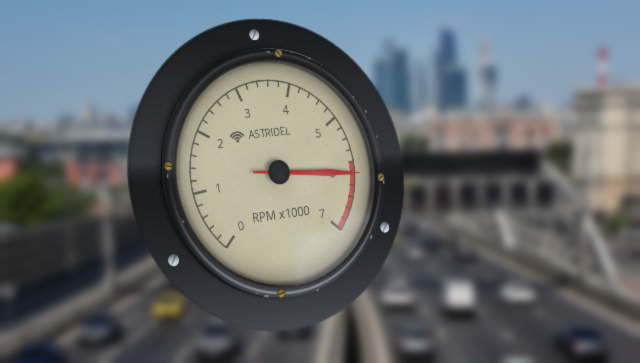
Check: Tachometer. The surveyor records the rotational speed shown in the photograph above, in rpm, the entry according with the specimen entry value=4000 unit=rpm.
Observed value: value=6000 unit=rpm
